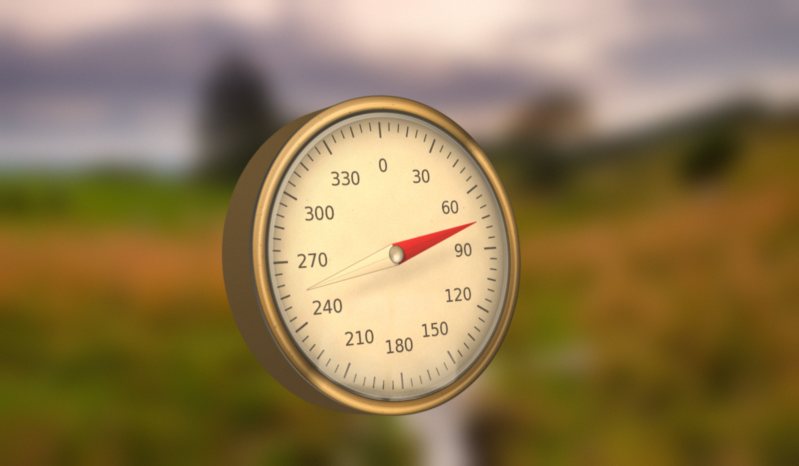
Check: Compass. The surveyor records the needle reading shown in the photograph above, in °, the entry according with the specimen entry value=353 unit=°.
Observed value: value=75 unit=°
